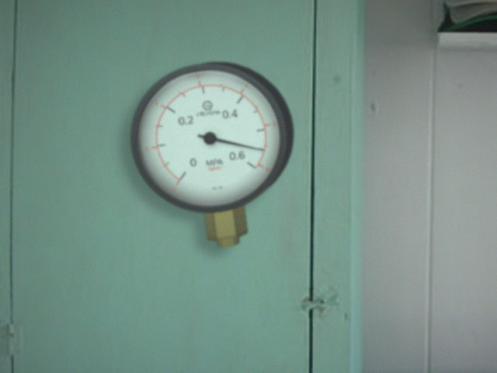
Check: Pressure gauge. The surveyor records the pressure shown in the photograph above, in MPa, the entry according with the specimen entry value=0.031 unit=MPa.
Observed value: value=0.55 unit=MPa
